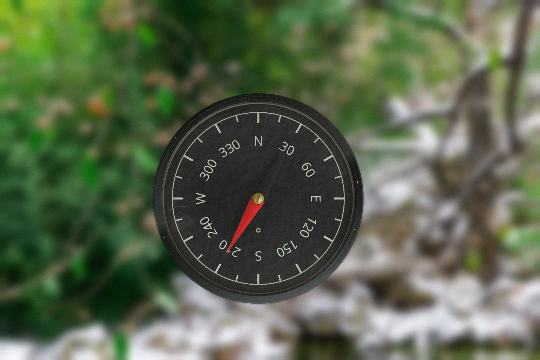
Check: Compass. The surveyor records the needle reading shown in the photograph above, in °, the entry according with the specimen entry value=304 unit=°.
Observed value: value=210 unit=°
